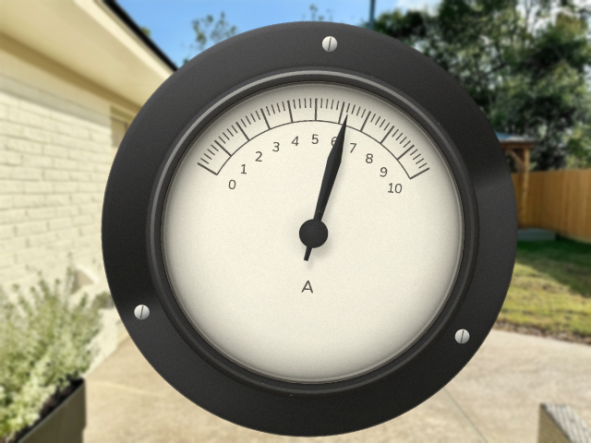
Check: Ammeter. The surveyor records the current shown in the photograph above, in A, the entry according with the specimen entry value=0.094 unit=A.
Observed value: value=6.2 unit=A
